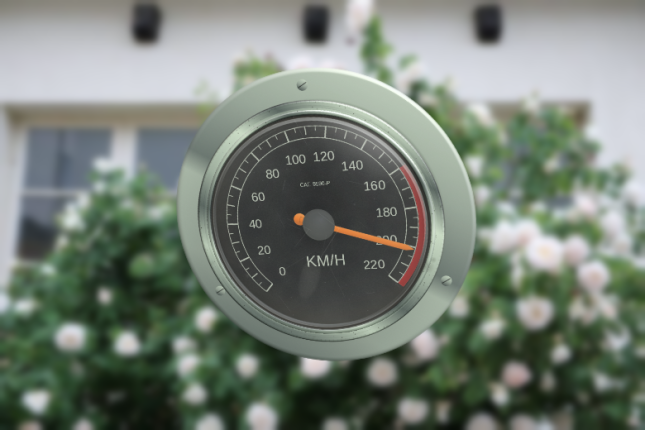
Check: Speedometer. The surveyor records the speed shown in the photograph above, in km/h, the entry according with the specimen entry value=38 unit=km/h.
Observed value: value=200 unit=km/h
